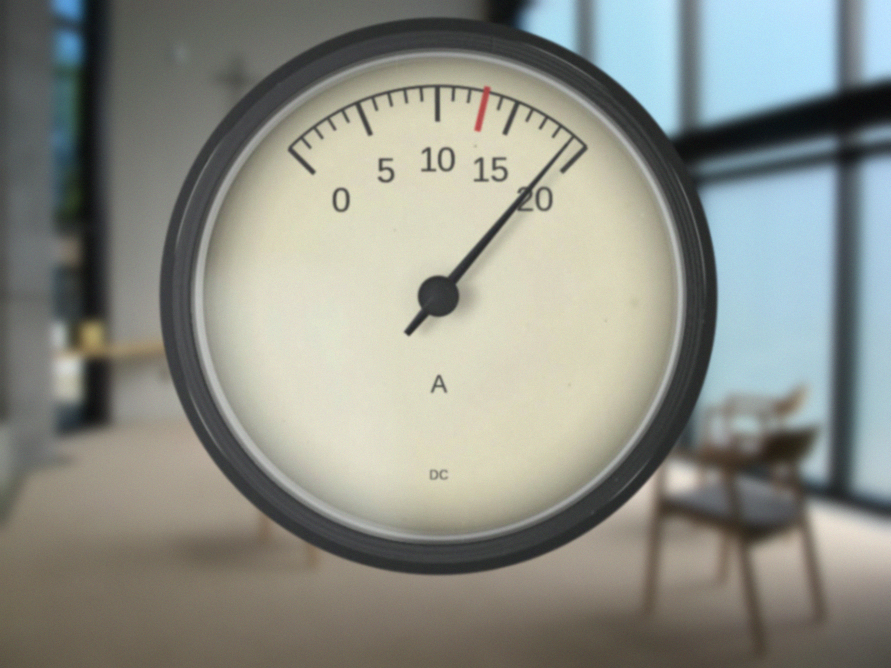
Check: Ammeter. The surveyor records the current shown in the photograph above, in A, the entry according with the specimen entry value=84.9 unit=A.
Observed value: value=19 unit=A
